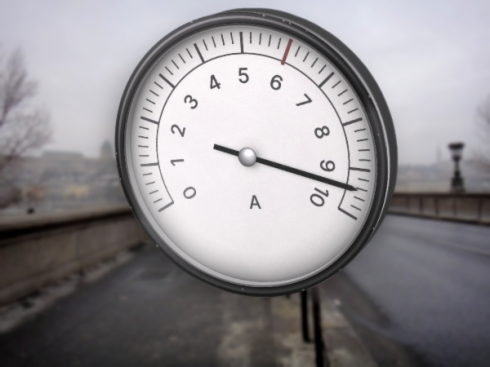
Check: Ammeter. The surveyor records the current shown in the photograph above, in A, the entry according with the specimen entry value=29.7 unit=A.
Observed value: value=9.4 unit=A
